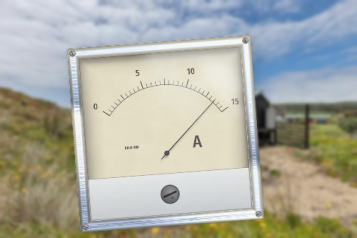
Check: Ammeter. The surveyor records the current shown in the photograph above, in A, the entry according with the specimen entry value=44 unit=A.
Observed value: value=13.5 unit=A
